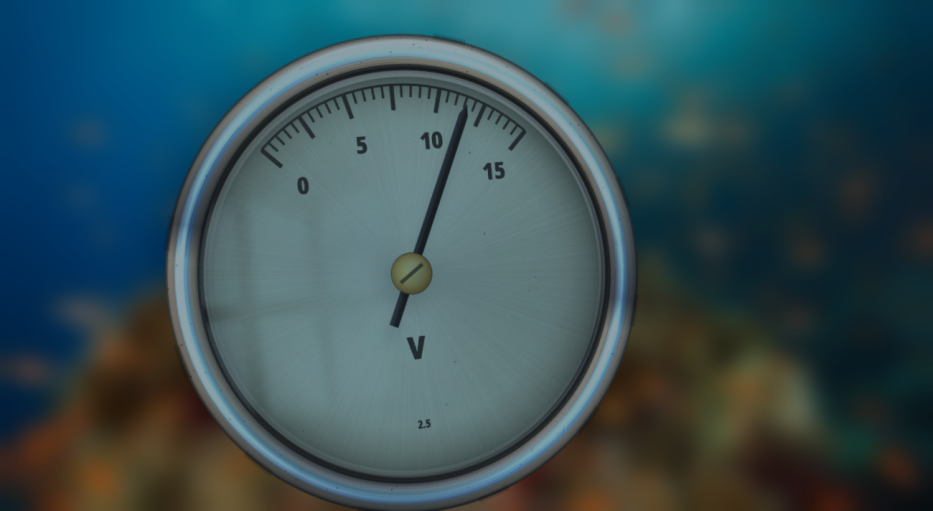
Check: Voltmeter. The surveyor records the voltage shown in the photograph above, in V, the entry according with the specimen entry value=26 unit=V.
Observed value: value=11.5 unit=V
